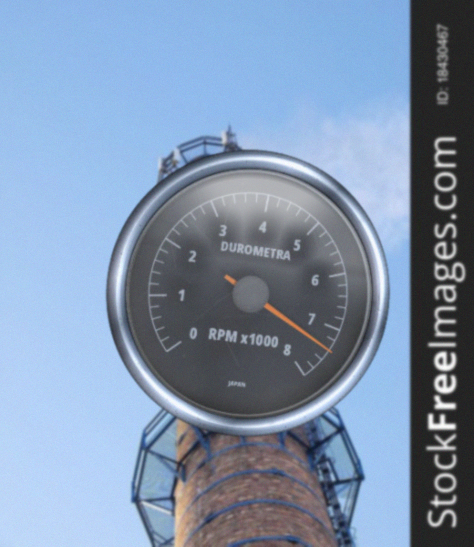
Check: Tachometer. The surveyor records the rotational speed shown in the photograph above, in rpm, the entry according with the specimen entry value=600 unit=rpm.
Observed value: value=7400 unit=rpm
